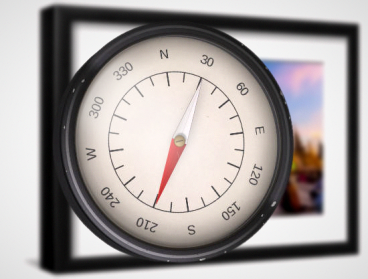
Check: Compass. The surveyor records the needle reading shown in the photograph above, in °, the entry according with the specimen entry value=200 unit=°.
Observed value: value=210 unit=°
